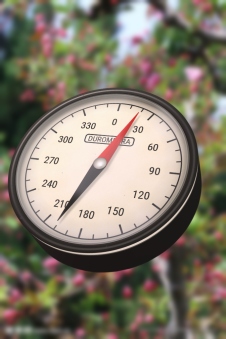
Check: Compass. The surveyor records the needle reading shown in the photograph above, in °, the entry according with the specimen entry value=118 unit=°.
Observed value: value=20 unit=°
